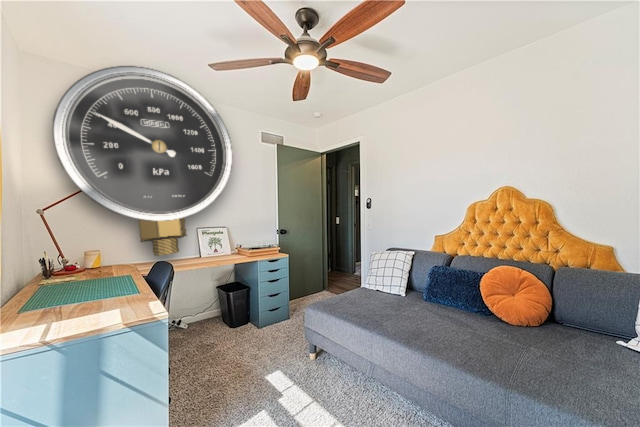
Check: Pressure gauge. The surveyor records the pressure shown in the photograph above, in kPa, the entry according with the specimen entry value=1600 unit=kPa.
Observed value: value=400 unit=kPa
